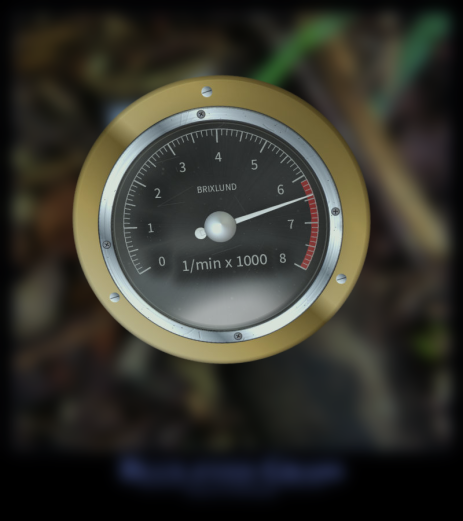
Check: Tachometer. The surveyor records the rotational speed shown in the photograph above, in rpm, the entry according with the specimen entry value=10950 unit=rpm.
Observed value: value=6400 unit=rpm
